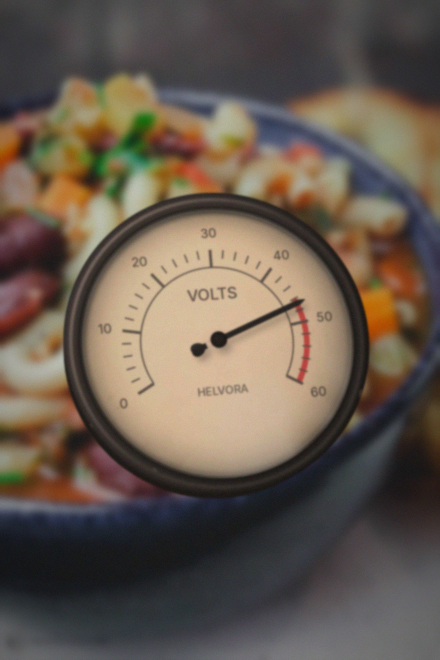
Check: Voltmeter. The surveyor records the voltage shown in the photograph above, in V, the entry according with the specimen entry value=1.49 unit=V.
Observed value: value=47 unit=V
